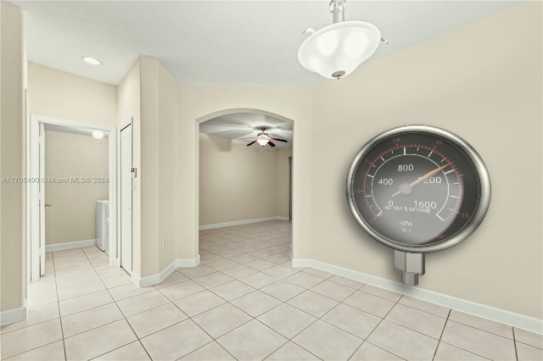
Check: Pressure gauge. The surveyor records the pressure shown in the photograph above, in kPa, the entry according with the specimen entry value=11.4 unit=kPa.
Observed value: value=1150 unit=kPa
